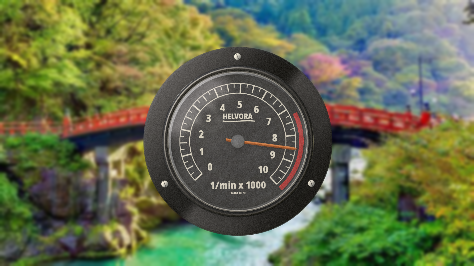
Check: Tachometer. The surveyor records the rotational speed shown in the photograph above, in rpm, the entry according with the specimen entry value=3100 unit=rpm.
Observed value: value=8500 unit=rpm
